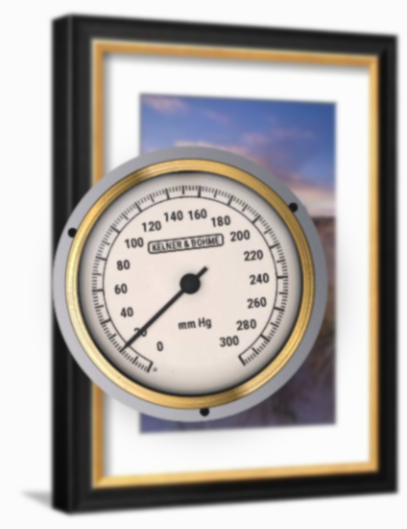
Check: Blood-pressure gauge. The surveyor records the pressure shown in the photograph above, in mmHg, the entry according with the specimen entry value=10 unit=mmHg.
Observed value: value=20 unit=mmHg
